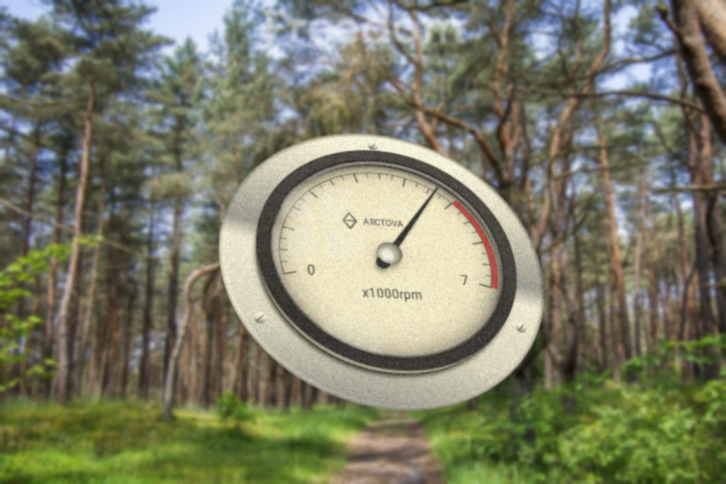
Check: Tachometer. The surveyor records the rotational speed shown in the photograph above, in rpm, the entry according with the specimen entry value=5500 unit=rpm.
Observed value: value=4625 unit=rpm
